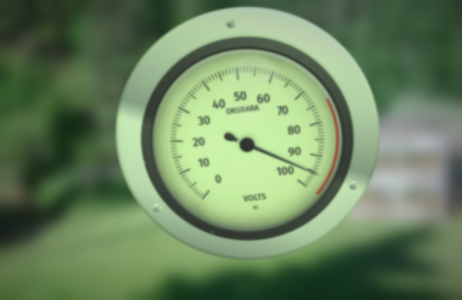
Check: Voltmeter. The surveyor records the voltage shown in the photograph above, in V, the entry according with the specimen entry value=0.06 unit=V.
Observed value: value=95 unit=V
